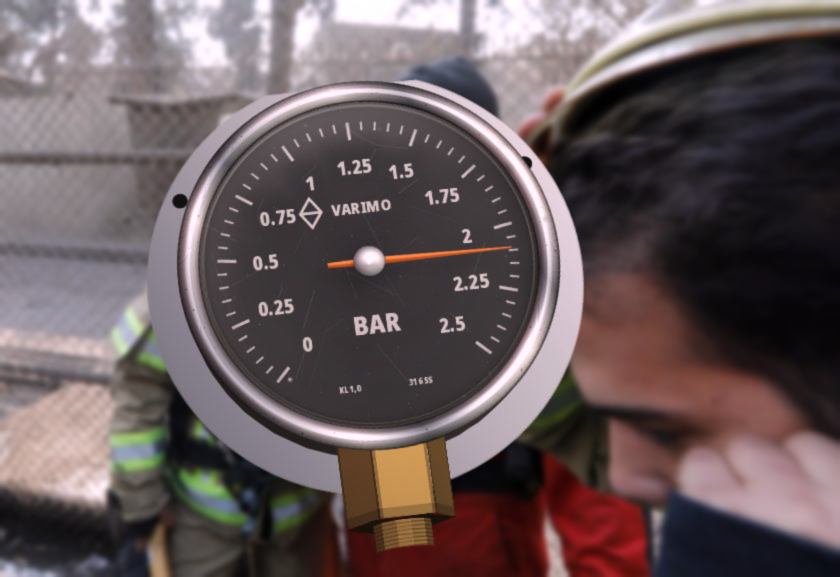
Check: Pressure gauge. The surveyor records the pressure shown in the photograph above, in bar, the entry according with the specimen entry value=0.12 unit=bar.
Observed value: value=2.1 unit=bar
